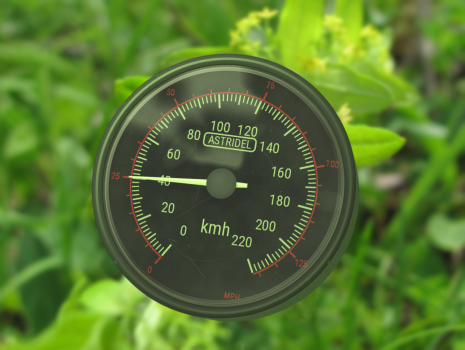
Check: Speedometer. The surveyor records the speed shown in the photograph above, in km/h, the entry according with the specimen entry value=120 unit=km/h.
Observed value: value=40 unit=km/h
